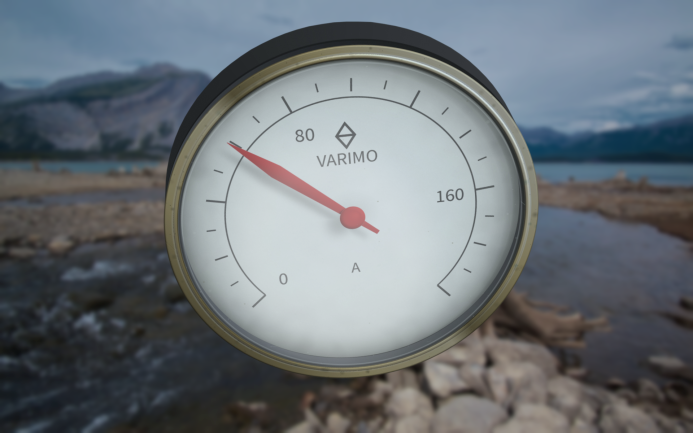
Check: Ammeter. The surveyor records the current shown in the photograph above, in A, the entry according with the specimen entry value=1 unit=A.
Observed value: value=60 unit=A
